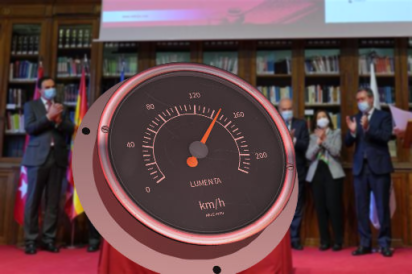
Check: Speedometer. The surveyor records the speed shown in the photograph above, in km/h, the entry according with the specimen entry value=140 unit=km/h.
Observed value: value=145 unit=km/h
